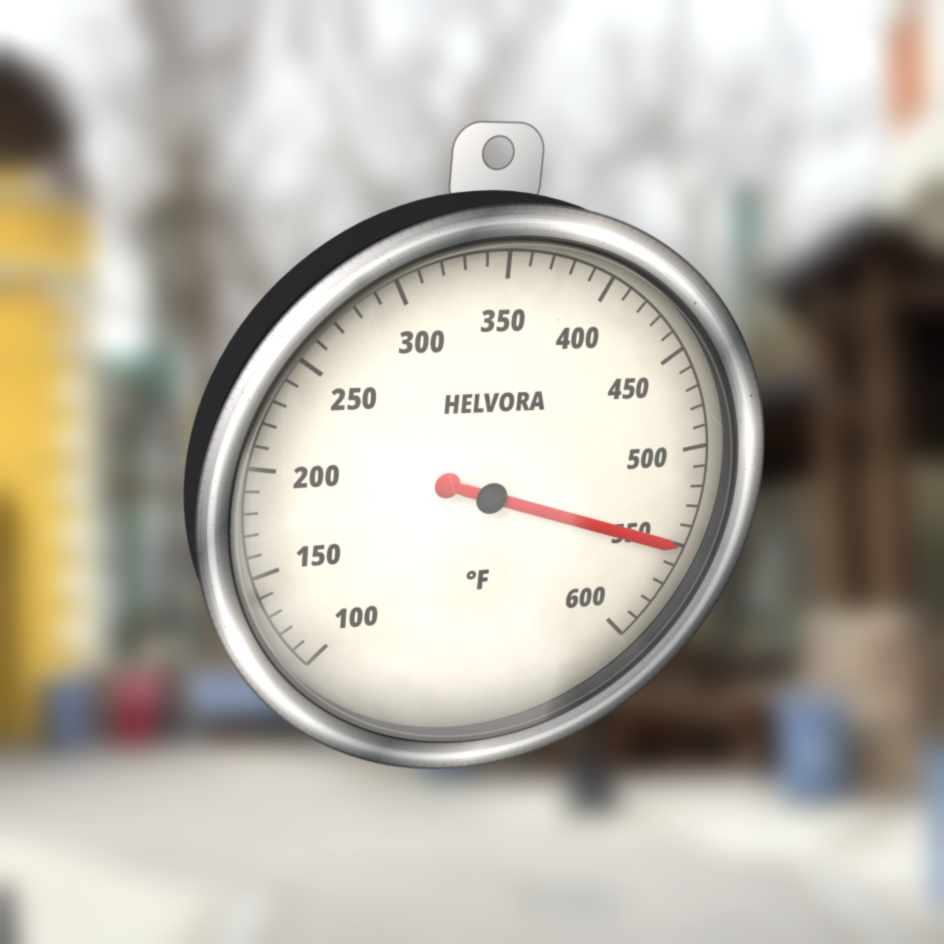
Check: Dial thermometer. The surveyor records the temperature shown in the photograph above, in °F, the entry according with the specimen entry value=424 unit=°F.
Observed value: value=550 unit=°F
